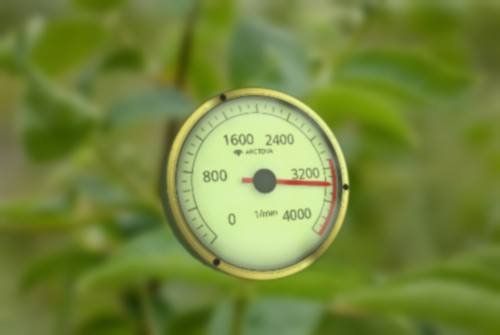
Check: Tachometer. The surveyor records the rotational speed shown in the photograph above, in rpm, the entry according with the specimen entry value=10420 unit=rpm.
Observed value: value=3400 unit=rpm
